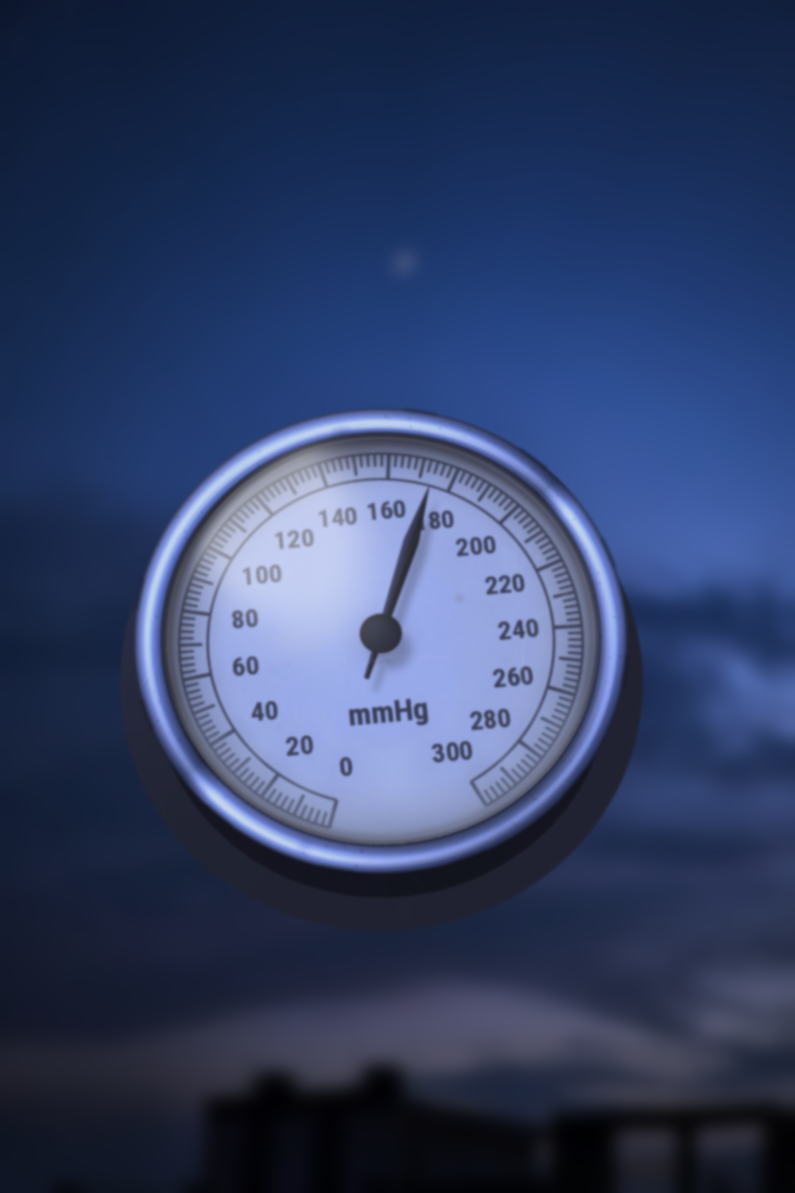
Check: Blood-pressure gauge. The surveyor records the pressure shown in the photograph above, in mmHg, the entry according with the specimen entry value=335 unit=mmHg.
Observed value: value=174 unit=mmHg
